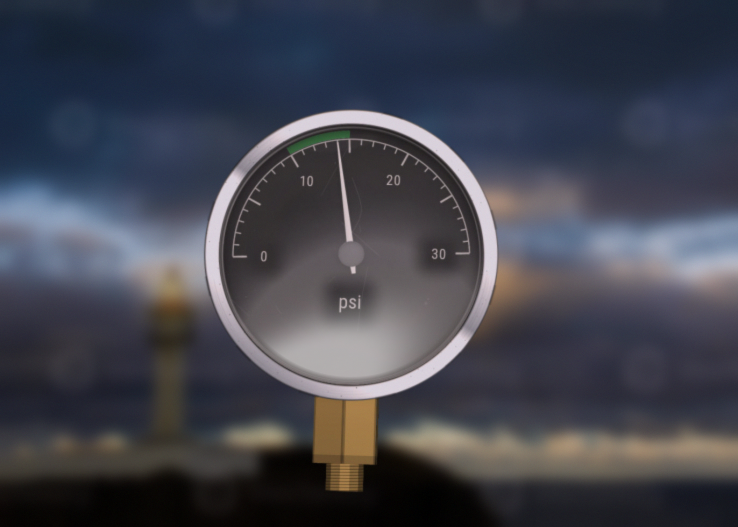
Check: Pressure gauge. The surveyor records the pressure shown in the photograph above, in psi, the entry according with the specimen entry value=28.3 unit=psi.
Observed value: value=14 unit=psi
